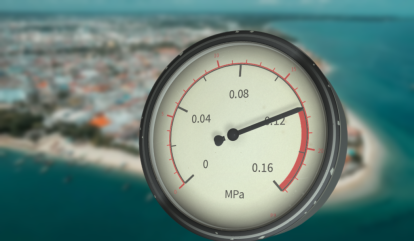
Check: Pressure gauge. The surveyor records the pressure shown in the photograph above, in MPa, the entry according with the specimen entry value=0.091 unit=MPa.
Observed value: value=0.12 unit=MPa
